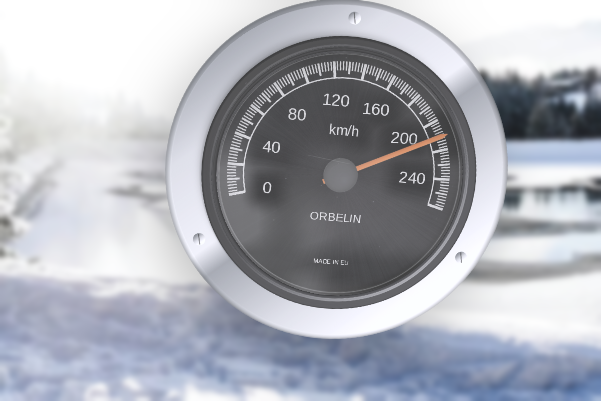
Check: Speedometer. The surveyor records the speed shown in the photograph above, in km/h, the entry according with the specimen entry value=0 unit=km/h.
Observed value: value=210 unit=km/h
